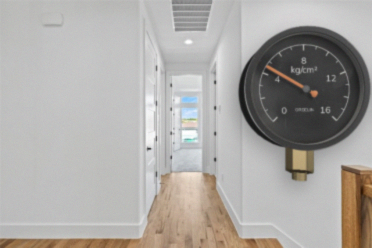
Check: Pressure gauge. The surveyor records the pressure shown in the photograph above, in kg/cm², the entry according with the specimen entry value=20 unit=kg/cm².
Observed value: value=4.5 unit=kg/cm²
